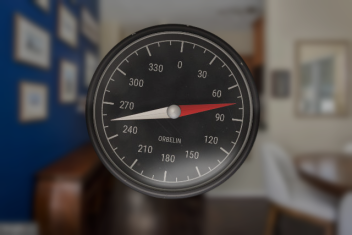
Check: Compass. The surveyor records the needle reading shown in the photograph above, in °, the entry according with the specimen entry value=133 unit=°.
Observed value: value=75 unit=°
